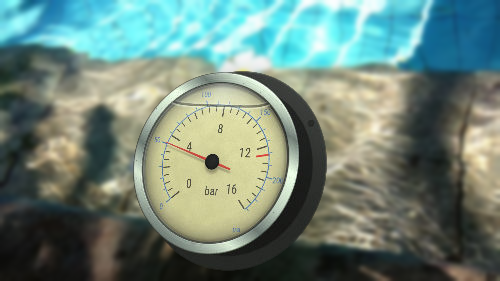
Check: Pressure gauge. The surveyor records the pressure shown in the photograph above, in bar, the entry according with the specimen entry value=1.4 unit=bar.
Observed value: value=3.5 unit=bar
